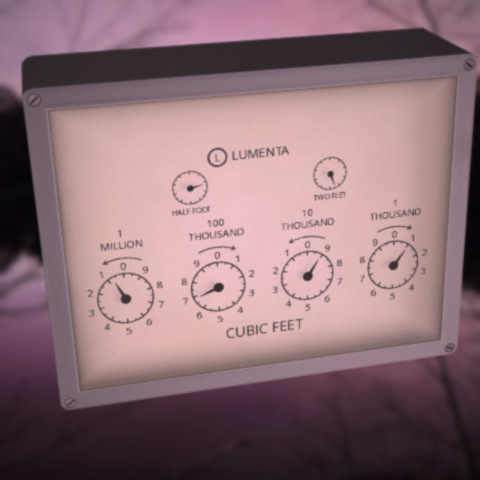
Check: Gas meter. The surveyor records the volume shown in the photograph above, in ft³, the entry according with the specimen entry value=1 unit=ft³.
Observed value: value=69100 unit=ft³
